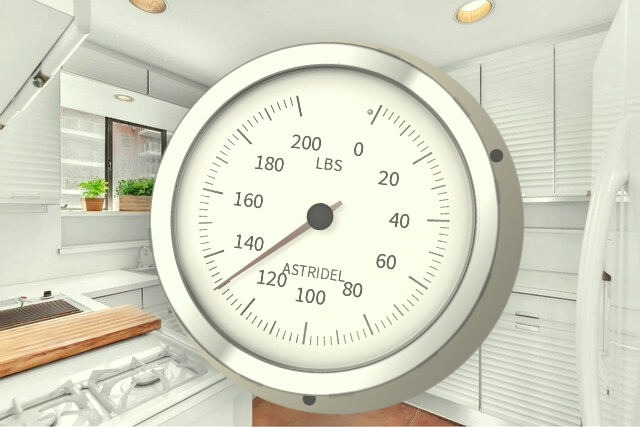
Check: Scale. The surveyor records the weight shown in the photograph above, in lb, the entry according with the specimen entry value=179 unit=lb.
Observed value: value=130 unit=lb
